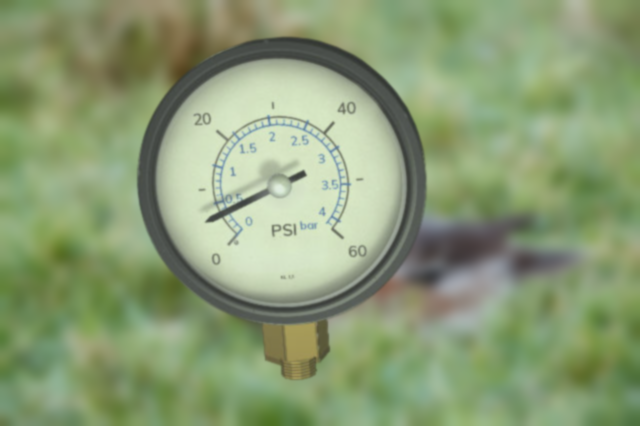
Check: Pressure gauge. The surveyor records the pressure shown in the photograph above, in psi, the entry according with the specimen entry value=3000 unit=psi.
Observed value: value=5 unit=psi
